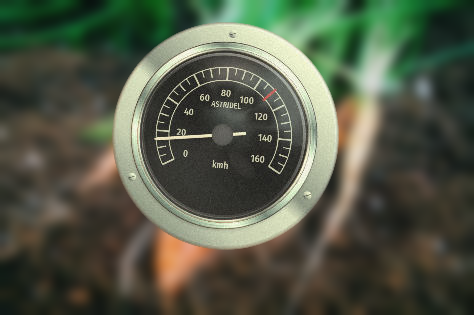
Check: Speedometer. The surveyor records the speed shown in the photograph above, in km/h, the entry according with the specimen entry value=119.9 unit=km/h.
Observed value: value=15 unit=km/h
